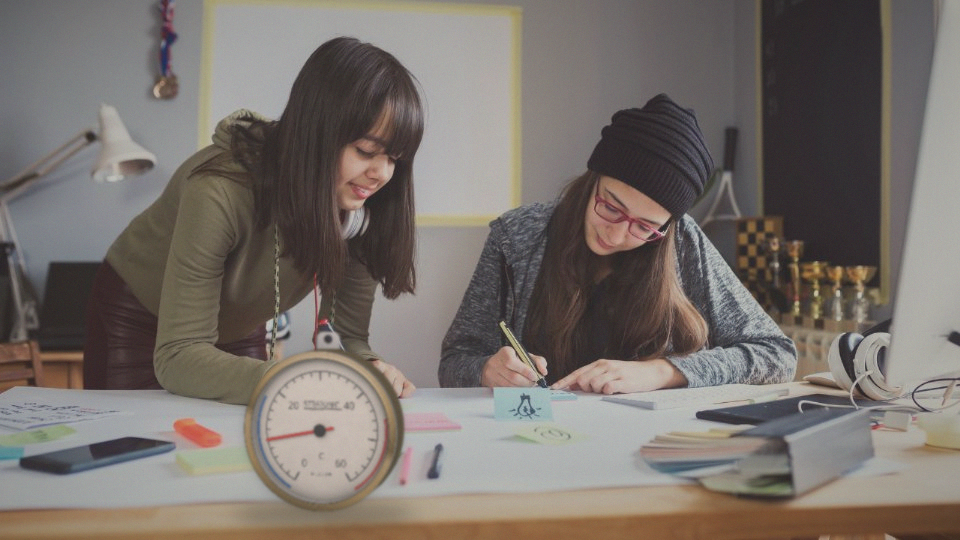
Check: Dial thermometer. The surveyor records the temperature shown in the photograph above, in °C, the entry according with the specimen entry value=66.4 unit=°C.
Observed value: value=10 unit=°C
